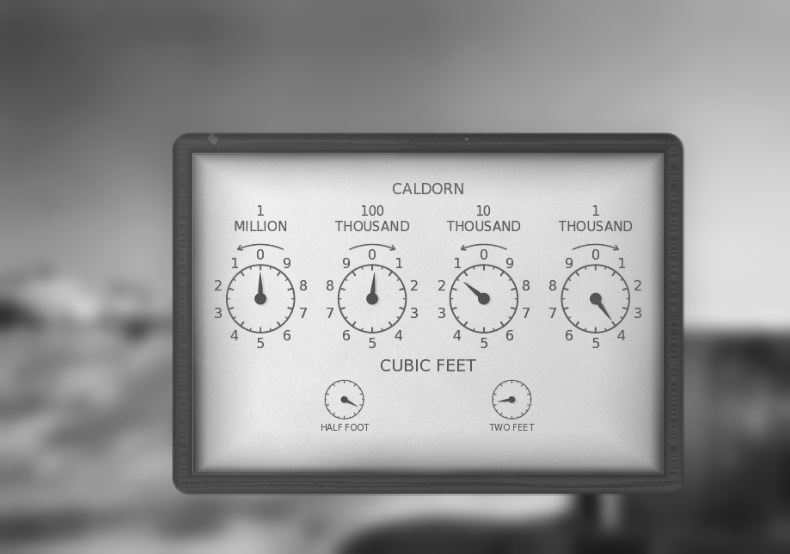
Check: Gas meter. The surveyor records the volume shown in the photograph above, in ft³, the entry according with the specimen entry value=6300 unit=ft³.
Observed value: value=1400 unit=ft³
